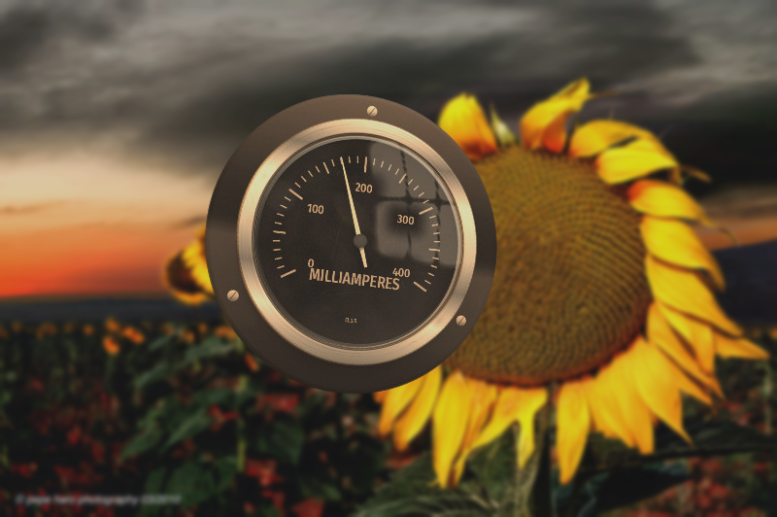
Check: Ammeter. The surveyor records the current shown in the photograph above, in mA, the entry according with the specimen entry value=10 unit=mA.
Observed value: value=170 unit=mA
